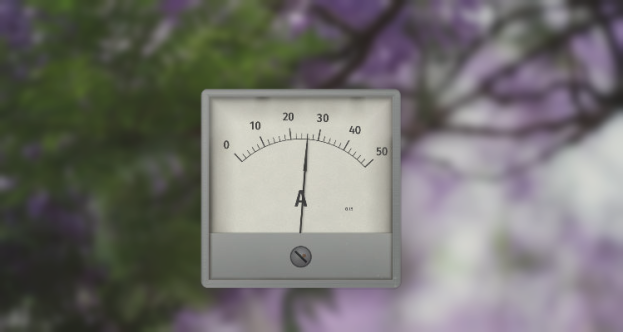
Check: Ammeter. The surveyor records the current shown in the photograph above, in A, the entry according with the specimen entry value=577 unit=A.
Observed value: value=26 unit=A
